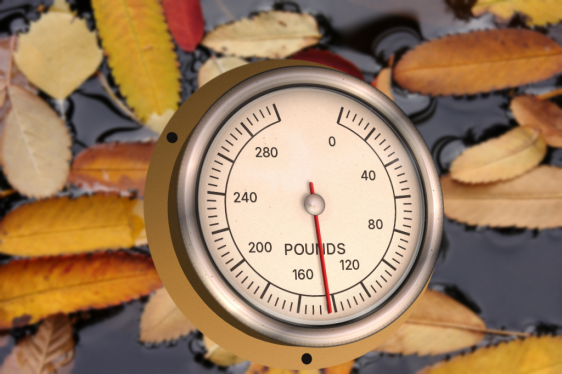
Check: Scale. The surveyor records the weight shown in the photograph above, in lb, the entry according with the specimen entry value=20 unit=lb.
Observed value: value=144 unit=lb
